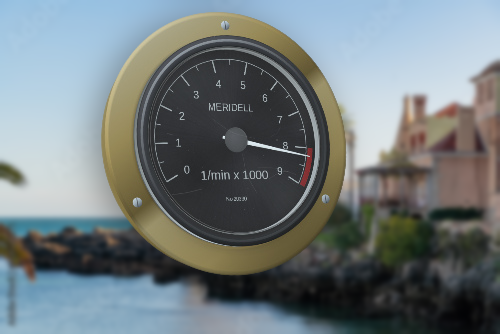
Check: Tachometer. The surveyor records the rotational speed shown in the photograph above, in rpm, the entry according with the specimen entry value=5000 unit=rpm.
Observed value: value=8250 unit=rpm
